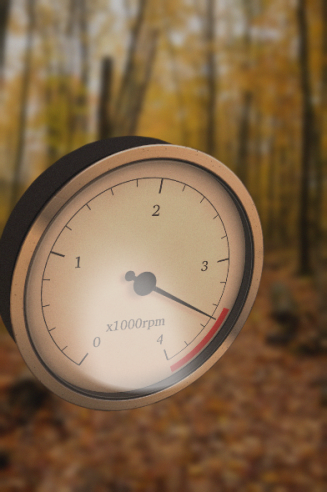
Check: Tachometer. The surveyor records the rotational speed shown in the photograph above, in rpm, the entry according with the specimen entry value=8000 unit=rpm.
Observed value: value=3500 unit=rpm
